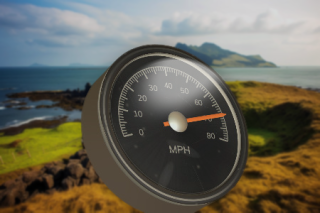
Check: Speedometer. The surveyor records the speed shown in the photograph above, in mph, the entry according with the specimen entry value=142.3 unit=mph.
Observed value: value=70 unit=mph
